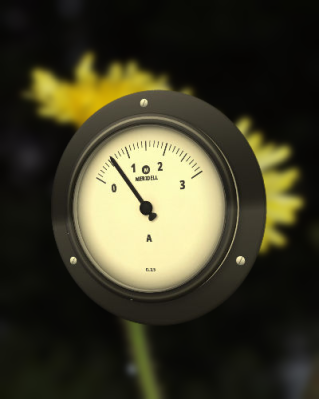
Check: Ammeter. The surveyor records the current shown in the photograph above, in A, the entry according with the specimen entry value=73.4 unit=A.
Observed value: value=0.6 unit=A
